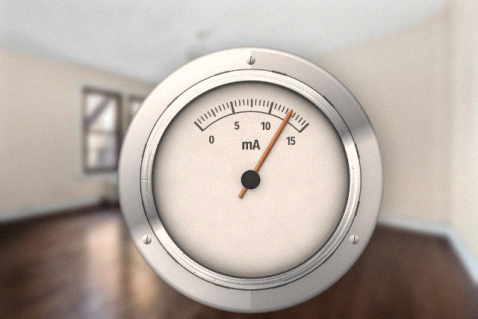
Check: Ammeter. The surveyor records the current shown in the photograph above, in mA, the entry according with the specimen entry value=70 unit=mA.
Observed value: value=12.5 unit=mA
